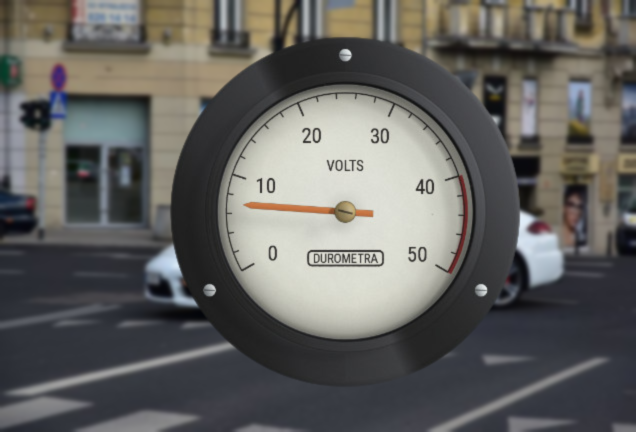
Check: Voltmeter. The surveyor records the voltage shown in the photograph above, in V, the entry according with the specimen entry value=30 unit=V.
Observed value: value=7 unit=V
